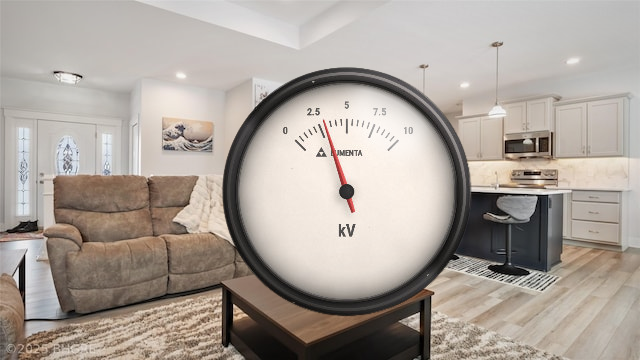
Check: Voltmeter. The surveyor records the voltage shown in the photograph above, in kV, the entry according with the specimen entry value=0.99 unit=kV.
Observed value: value=3 unit=kV
